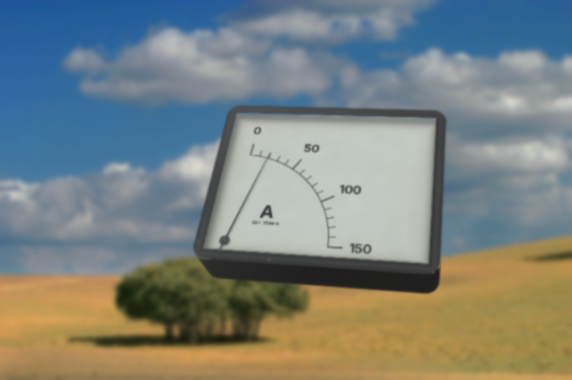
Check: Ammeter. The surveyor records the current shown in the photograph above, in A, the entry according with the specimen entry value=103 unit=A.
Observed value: value=20 unit=A
